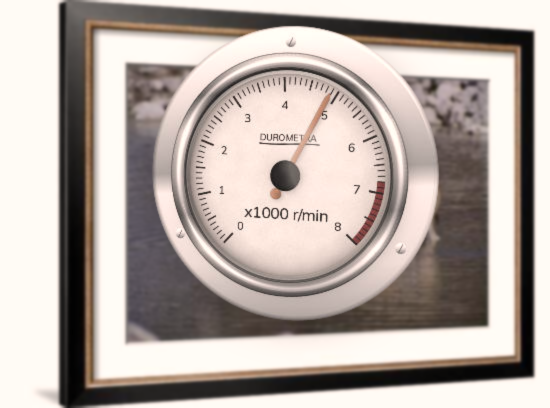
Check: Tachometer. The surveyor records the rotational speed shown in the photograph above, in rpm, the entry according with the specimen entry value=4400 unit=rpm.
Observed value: value=4900 unit=rpm
